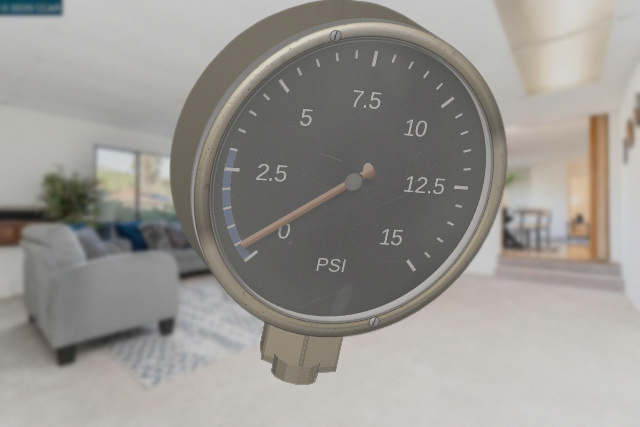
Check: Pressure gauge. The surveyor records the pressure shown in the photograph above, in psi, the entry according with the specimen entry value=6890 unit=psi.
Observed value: value=0.5 unit=psi
